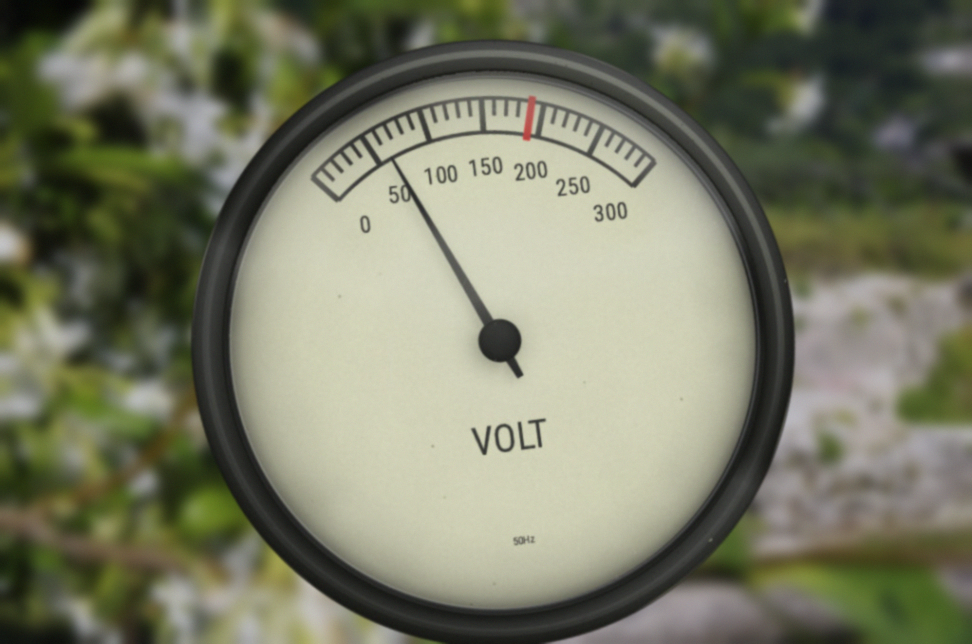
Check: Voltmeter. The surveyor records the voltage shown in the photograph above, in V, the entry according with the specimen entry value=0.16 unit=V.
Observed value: value=60 unit=V
